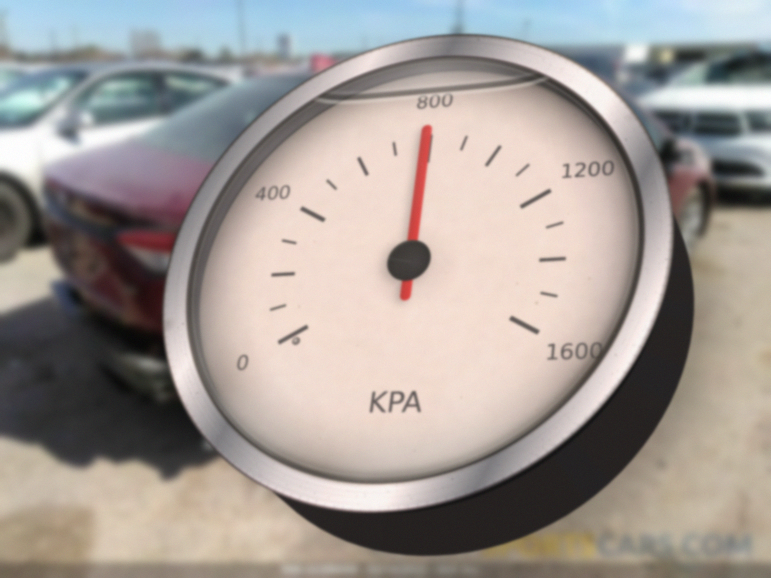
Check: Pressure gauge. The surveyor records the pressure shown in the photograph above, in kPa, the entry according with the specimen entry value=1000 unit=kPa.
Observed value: value=800 unit=kPa
